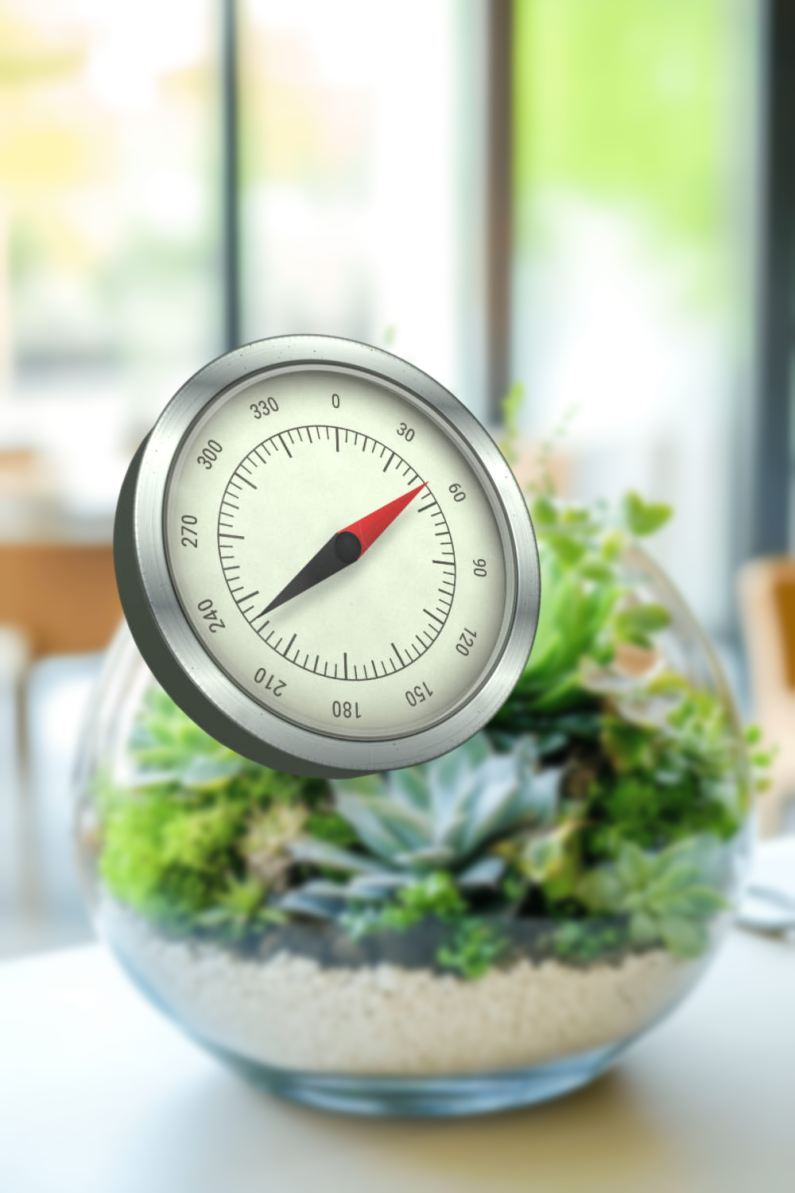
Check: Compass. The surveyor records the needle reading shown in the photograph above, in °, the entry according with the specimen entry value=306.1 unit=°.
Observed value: value=50 unit=°
